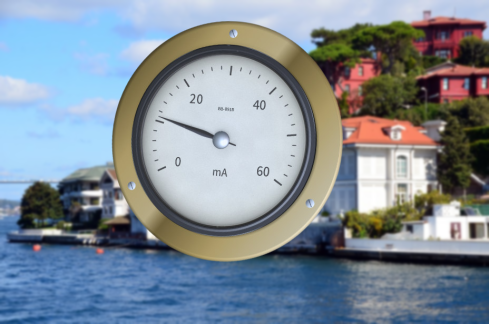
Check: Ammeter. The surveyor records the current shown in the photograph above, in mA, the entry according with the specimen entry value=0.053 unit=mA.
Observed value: value=11 unit=mA
